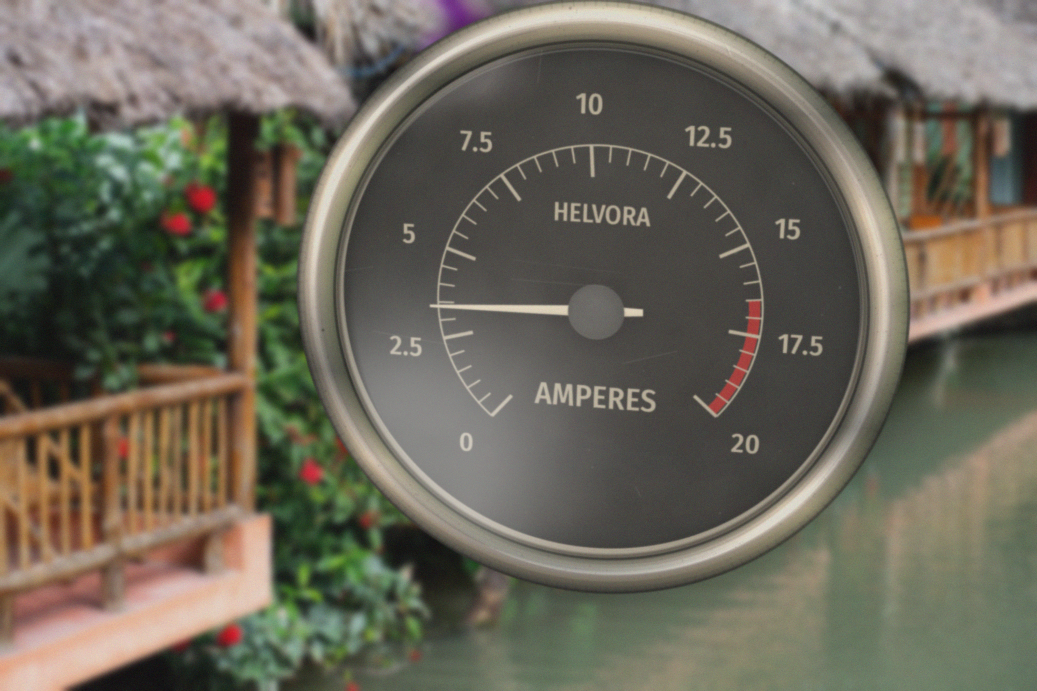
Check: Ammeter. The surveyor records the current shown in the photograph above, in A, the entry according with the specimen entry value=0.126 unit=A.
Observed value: value=3.5 unit=A
